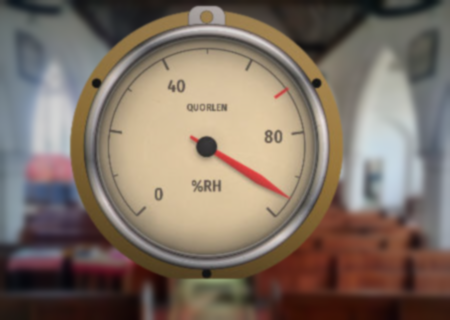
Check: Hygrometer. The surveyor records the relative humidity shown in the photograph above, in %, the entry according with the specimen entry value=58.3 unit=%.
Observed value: value=95 unit=%
